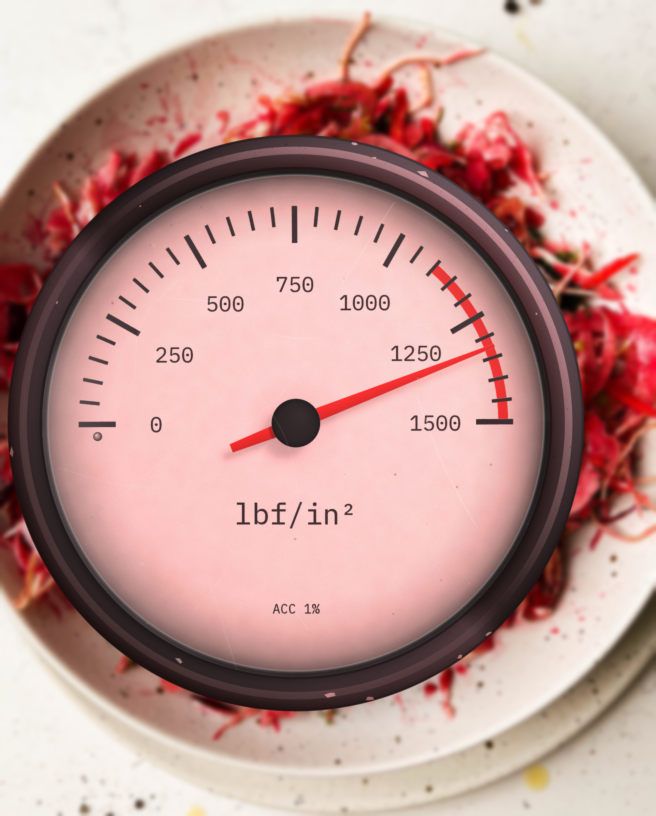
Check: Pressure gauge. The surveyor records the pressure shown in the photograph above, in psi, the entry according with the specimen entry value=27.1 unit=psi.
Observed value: value=1325 unit=psi
